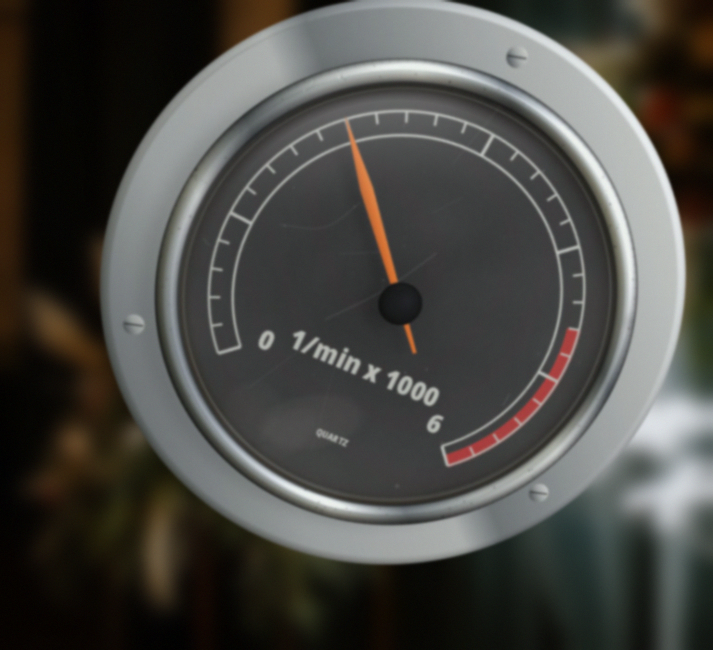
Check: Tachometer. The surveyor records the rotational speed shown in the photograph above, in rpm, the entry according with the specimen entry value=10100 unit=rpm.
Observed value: value=2000 unit=rpm
